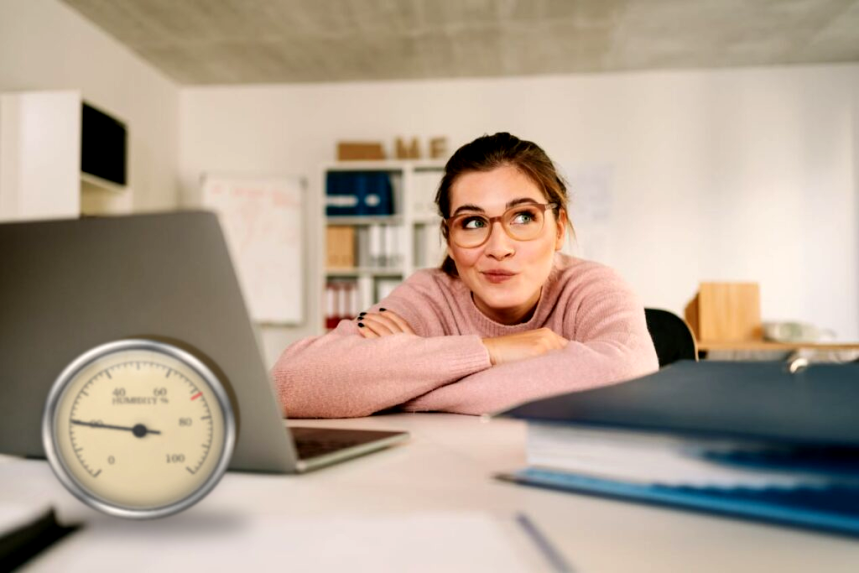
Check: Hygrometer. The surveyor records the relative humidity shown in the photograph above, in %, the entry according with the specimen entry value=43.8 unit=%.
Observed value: value=20 unit=%
